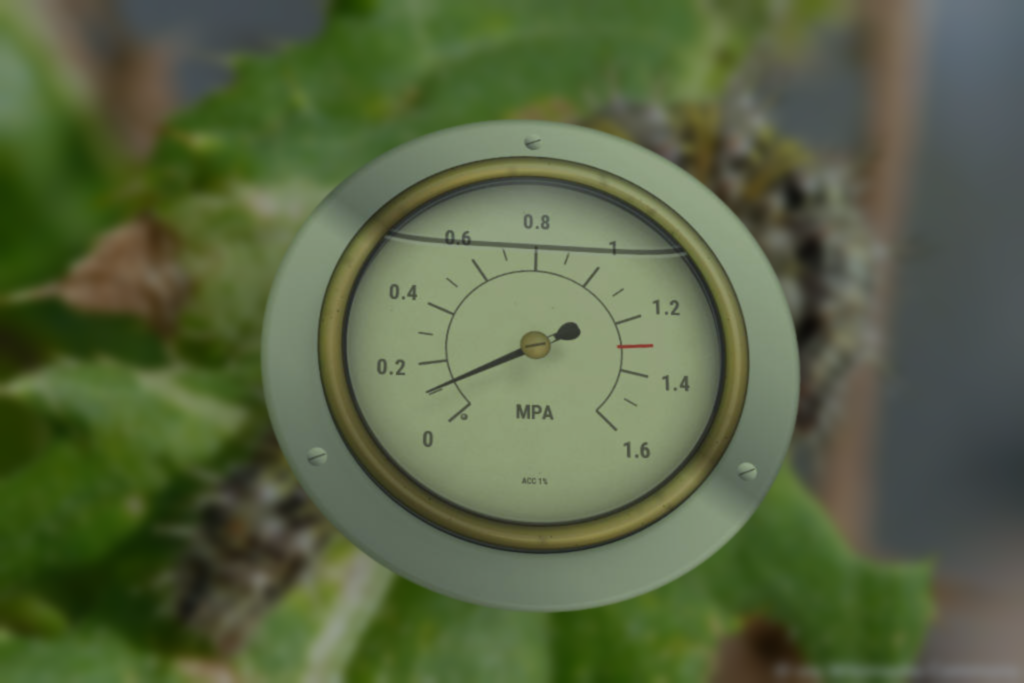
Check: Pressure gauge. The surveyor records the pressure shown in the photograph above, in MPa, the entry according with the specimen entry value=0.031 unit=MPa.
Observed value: value=0.1 unit=MPa
